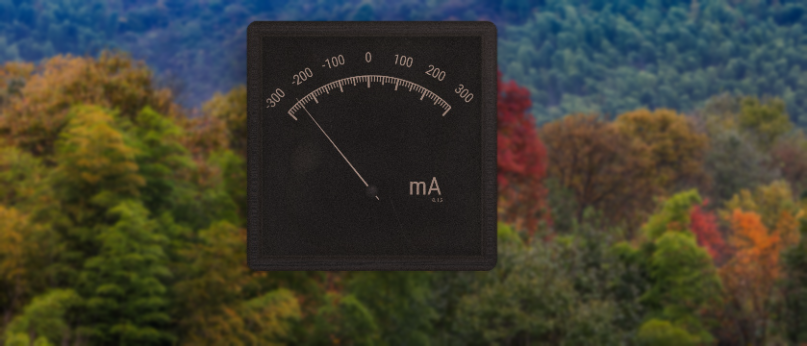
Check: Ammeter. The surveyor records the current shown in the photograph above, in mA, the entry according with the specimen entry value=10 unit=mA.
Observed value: value=-250 unit=mA
